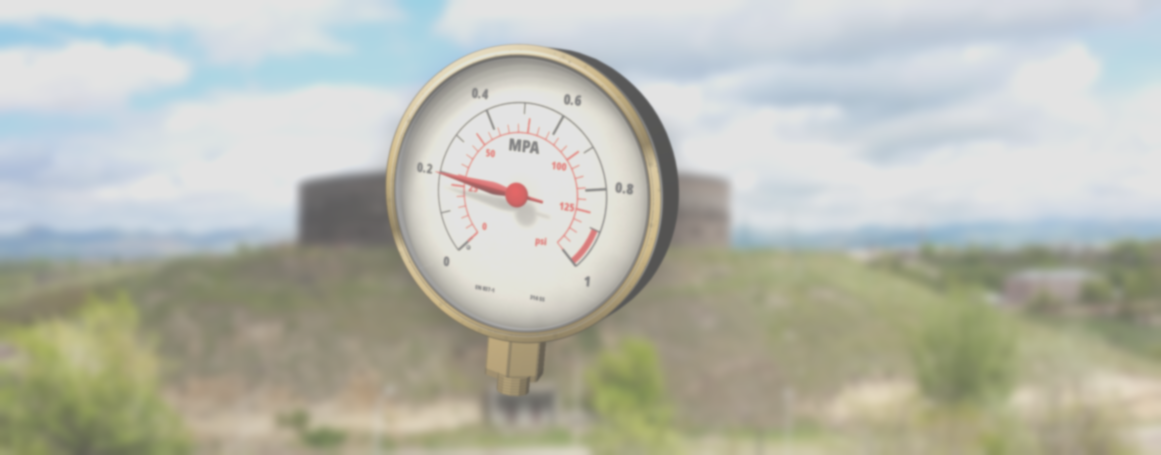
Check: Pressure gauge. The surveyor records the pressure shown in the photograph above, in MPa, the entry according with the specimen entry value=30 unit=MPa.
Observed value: value=0.2 unit=MPa
